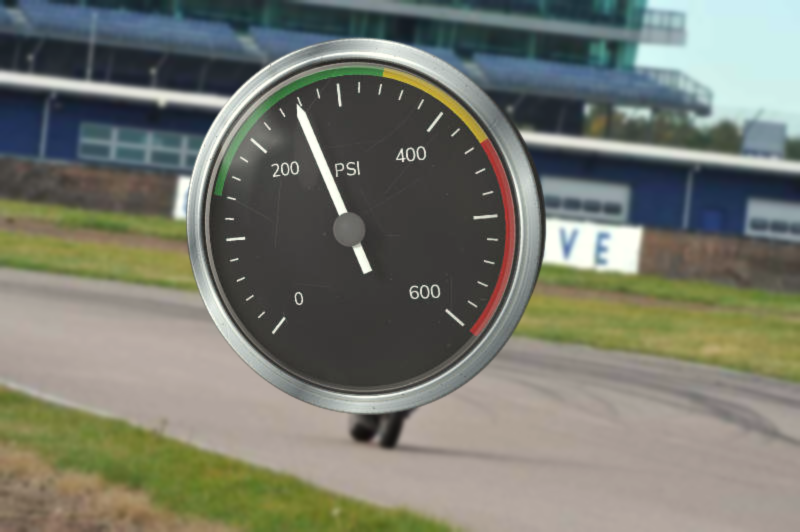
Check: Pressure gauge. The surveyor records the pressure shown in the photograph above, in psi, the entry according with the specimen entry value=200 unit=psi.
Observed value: value=260 unit=psi
